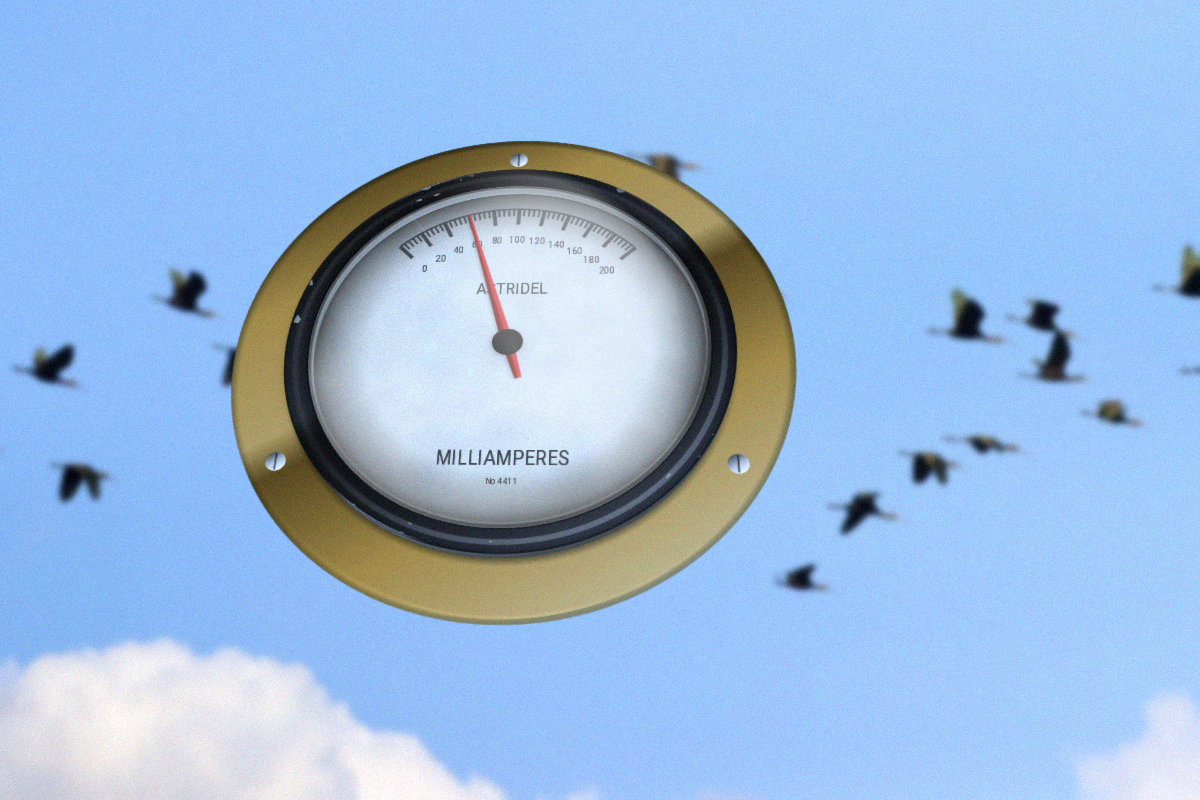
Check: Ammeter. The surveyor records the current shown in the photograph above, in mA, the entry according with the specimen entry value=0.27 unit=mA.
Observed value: value=60 unit=mA
